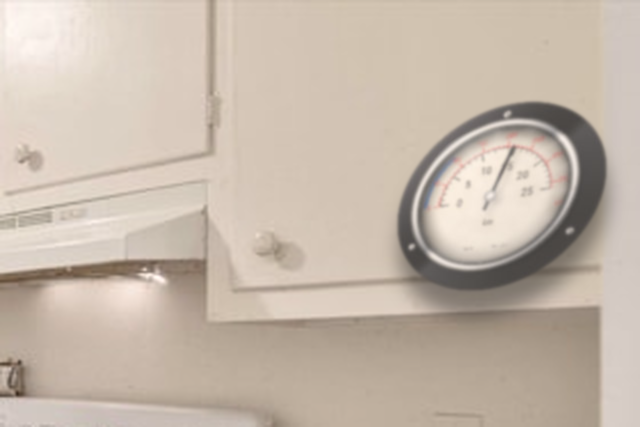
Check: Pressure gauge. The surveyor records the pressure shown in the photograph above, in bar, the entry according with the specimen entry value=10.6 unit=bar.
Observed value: value=15 unit=bar
